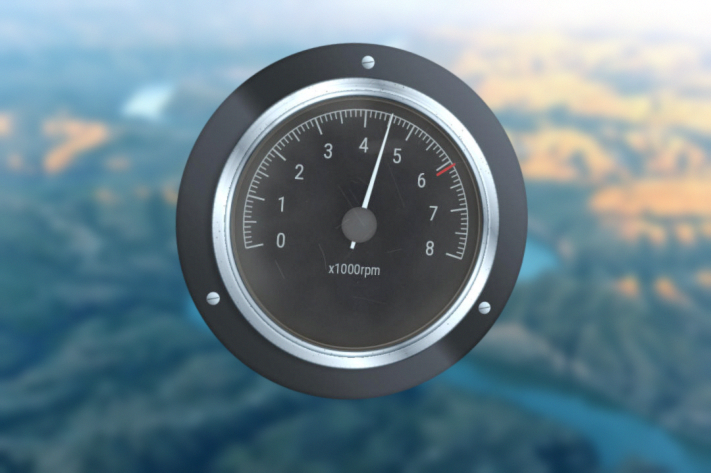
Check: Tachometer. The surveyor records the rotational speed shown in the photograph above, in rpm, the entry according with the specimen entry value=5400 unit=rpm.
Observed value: value=4500 unit=rpm
